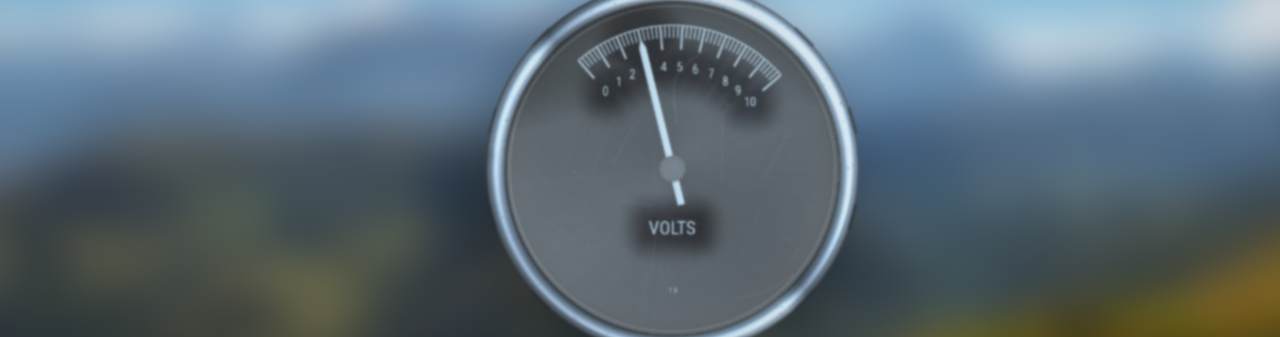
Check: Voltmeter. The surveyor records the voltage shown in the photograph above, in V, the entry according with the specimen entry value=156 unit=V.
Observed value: value=3 unit=V
